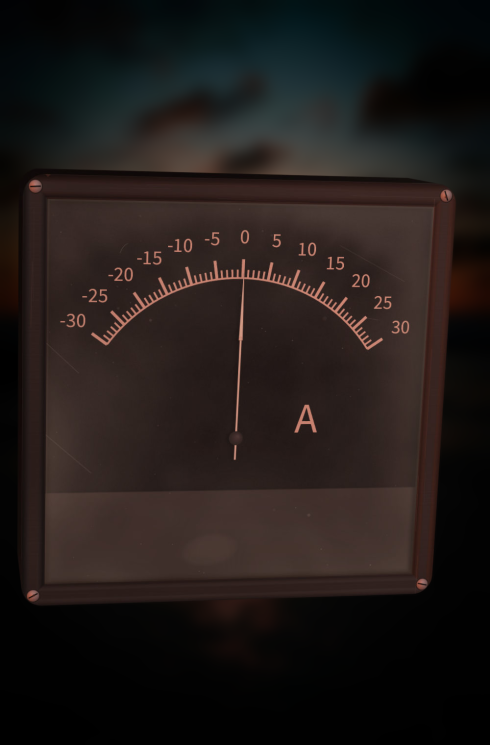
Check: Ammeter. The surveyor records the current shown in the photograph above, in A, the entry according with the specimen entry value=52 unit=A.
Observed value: value=0 unit=A
